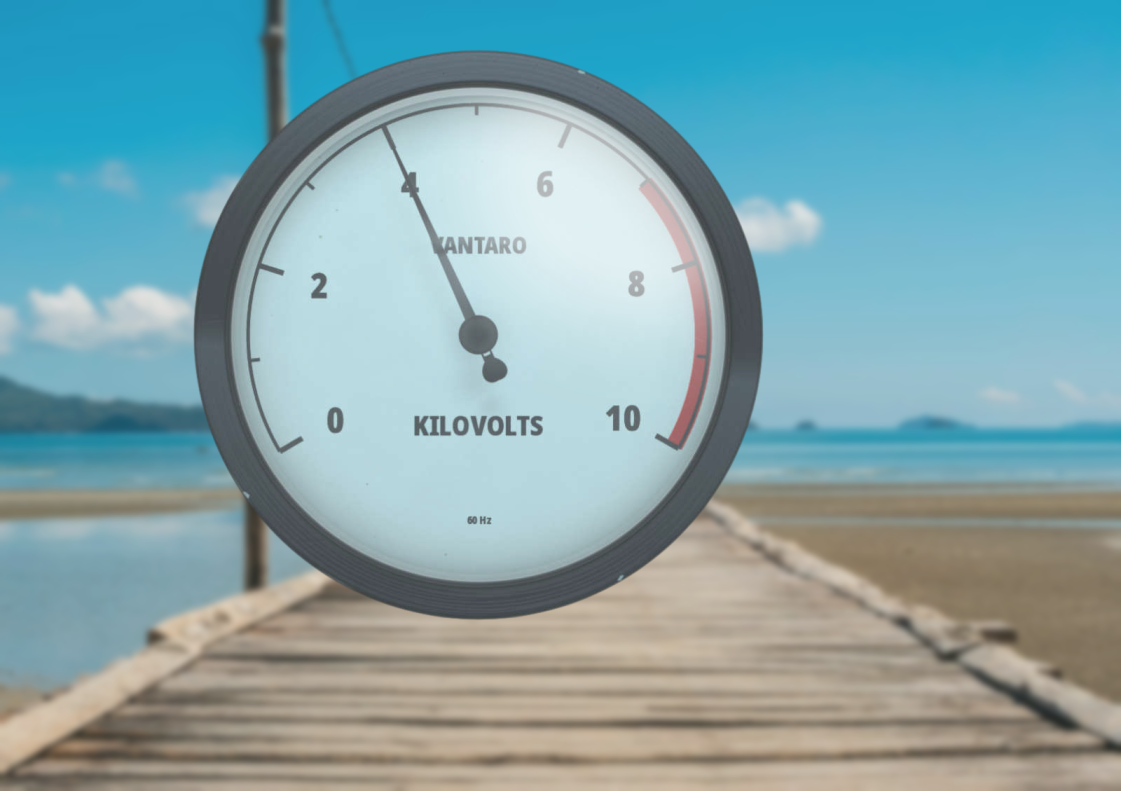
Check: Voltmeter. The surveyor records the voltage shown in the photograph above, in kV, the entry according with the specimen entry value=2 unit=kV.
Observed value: value=4 unit=kV
